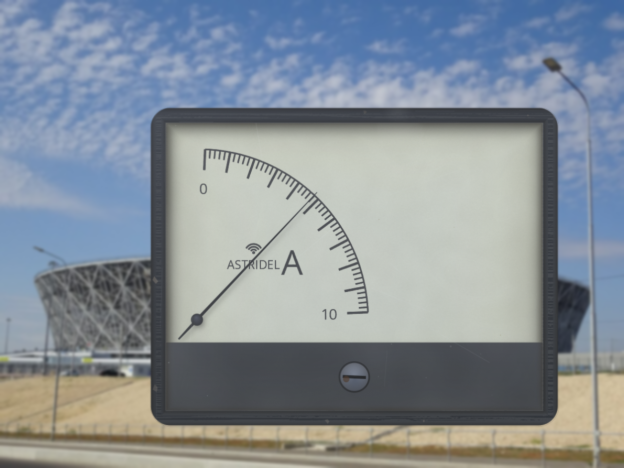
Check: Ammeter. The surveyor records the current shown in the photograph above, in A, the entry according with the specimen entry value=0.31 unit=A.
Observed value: value=4.8 unit=A
